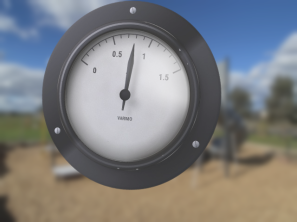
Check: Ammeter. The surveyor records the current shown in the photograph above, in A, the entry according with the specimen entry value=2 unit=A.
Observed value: value=0.8 unit=A
